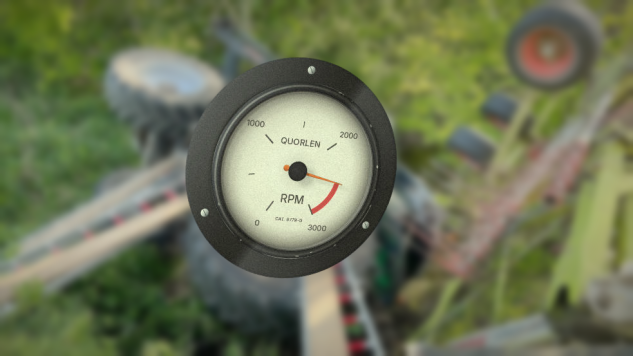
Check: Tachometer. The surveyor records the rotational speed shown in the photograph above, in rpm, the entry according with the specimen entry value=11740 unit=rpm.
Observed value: value=2500 unit=rpm
